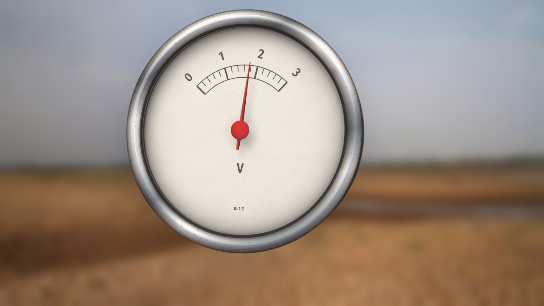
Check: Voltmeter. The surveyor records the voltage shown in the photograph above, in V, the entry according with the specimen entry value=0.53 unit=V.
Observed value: value=1.8 unit=V
